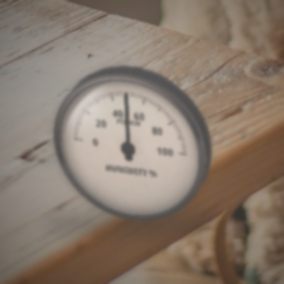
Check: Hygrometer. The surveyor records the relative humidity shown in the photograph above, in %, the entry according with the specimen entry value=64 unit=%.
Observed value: value=50 unit=%
